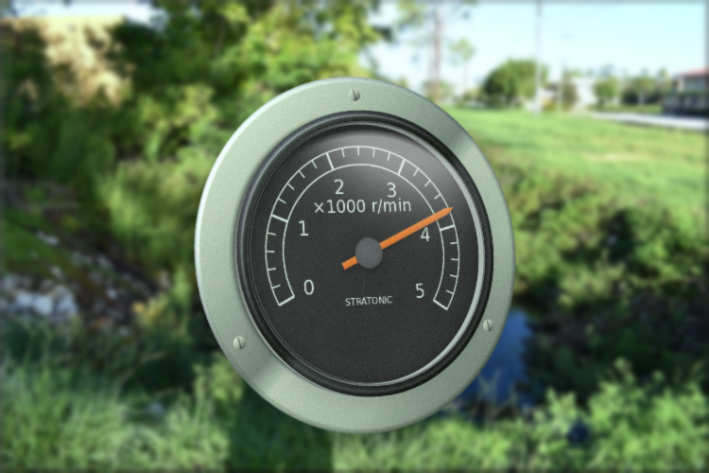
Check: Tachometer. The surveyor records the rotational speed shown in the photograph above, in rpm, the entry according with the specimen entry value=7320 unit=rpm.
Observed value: value=3800 unit=rpm
